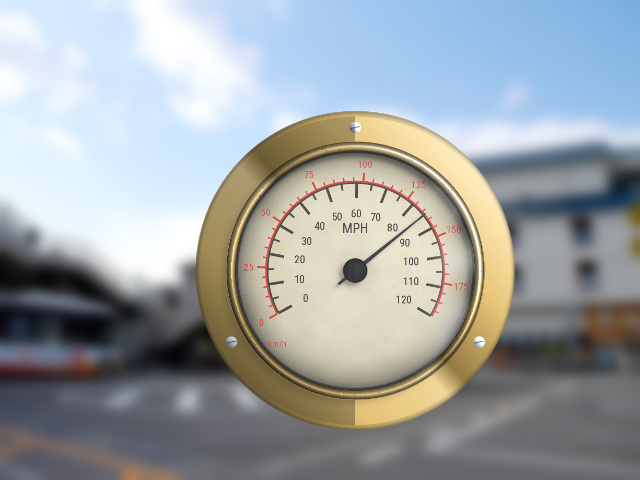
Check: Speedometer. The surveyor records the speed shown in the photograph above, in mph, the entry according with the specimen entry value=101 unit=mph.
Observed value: value=85 unit=mph
